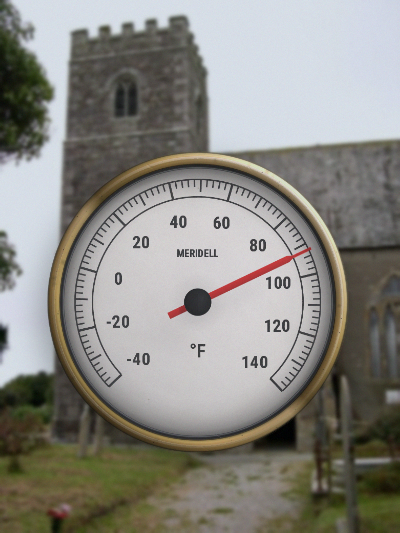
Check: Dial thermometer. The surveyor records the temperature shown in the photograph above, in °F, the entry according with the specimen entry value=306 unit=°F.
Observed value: value=92 unit=°F
